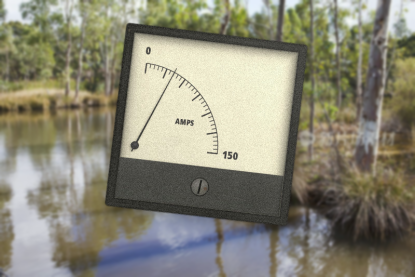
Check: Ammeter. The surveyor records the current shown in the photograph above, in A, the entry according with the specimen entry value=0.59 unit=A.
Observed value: value=35 unit=A
